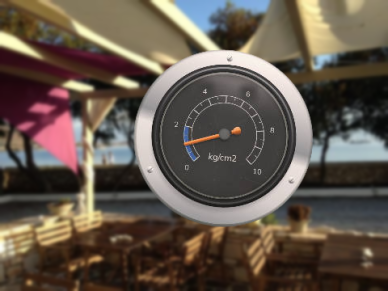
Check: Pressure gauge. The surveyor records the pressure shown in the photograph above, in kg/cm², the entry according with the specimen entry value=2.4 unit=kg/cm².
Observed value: value=1 unit=kg/cm²
